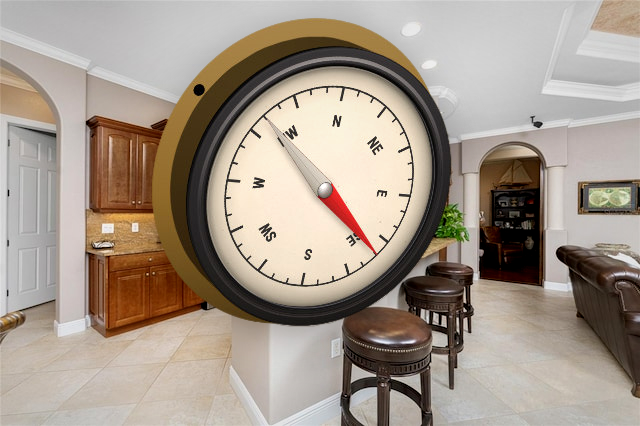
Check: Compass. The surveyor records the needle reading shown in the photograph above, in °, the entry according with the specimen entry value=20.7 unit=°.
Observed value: value=130 unit=°
